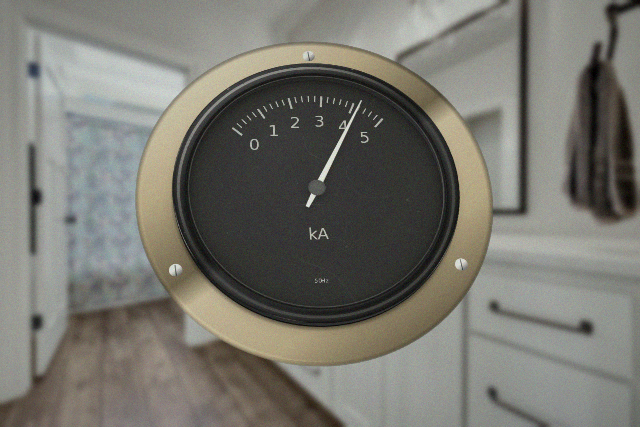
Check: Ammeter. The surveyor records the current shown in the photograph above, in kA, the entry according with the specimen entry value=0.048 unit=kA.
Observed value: value=4.2 unit=kA
